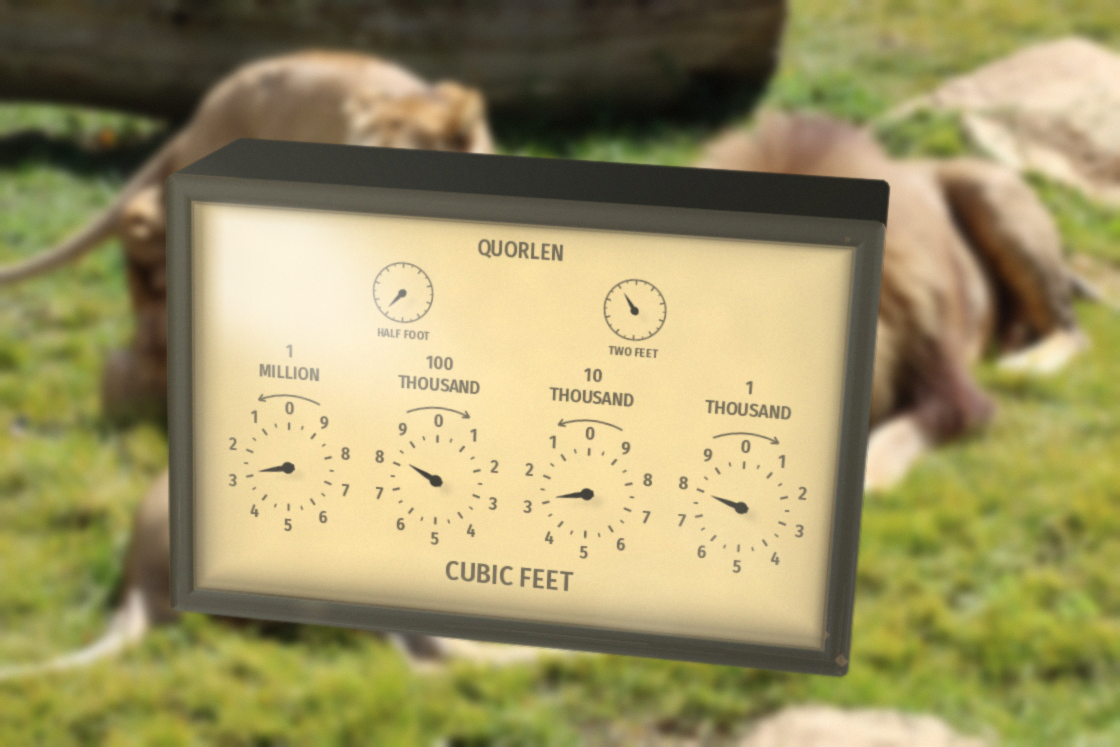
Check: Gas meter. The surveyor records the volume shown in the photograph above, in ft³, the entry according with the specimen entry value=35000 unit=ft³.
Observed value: value=282800 unit=ft³
